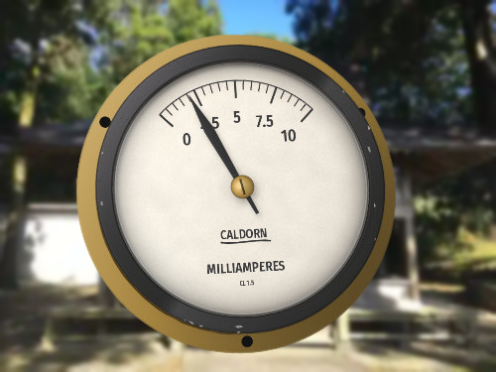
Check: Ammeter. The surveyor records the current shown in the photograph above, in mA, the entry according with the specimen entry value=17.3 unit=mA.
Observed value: value=2 unit=mA
